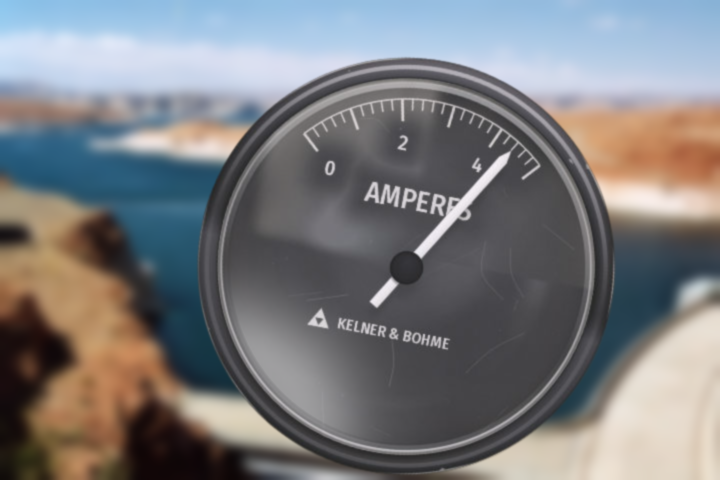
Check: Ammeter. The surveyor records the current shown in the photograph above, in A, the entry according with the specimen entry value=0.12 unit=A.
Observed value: value=4.4 unit=A
